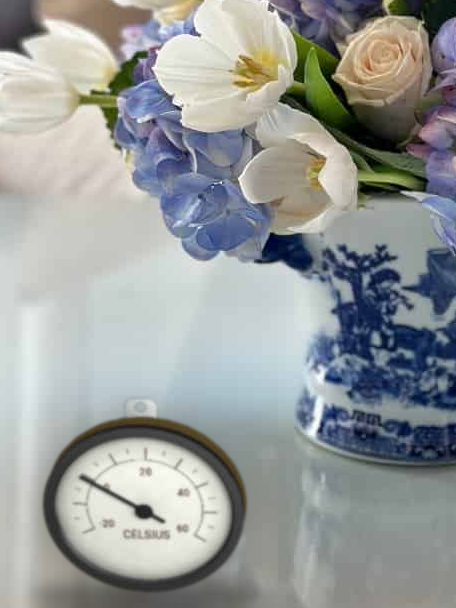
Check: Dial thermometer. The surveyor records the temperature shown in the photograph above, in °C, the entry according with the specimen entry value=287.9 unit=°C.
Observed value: value=0 unit=°C
